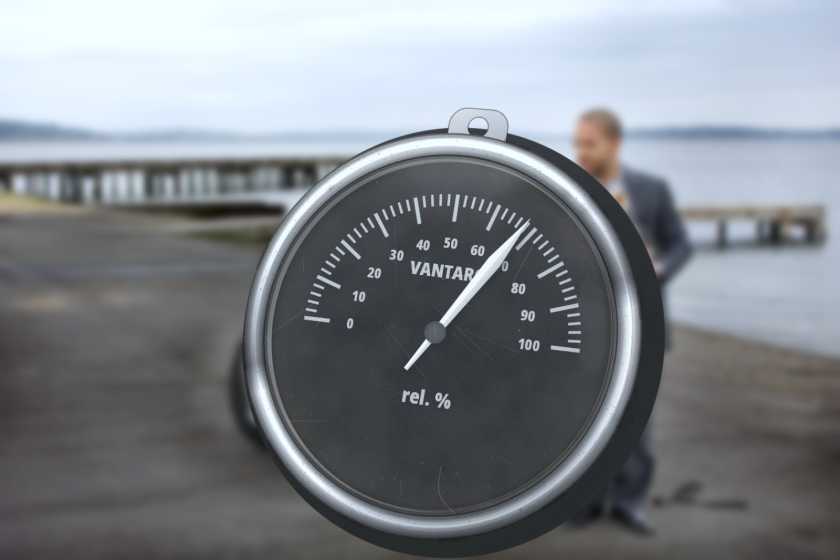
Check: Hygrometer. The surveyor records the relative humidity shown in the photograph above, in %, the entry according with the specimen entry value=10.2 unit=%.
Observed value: value=68 unit=%
